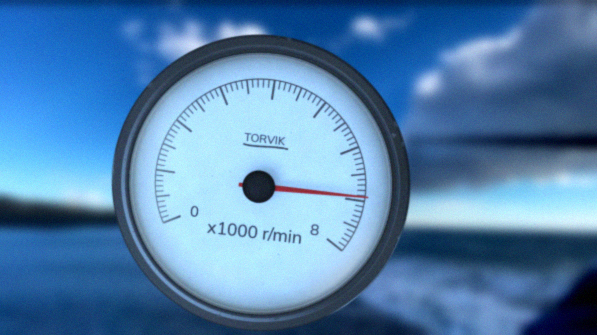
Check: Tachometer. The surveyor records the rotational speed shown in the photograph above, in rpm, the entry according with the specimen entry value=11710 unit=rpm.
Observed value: value=6900 unit=rpm
